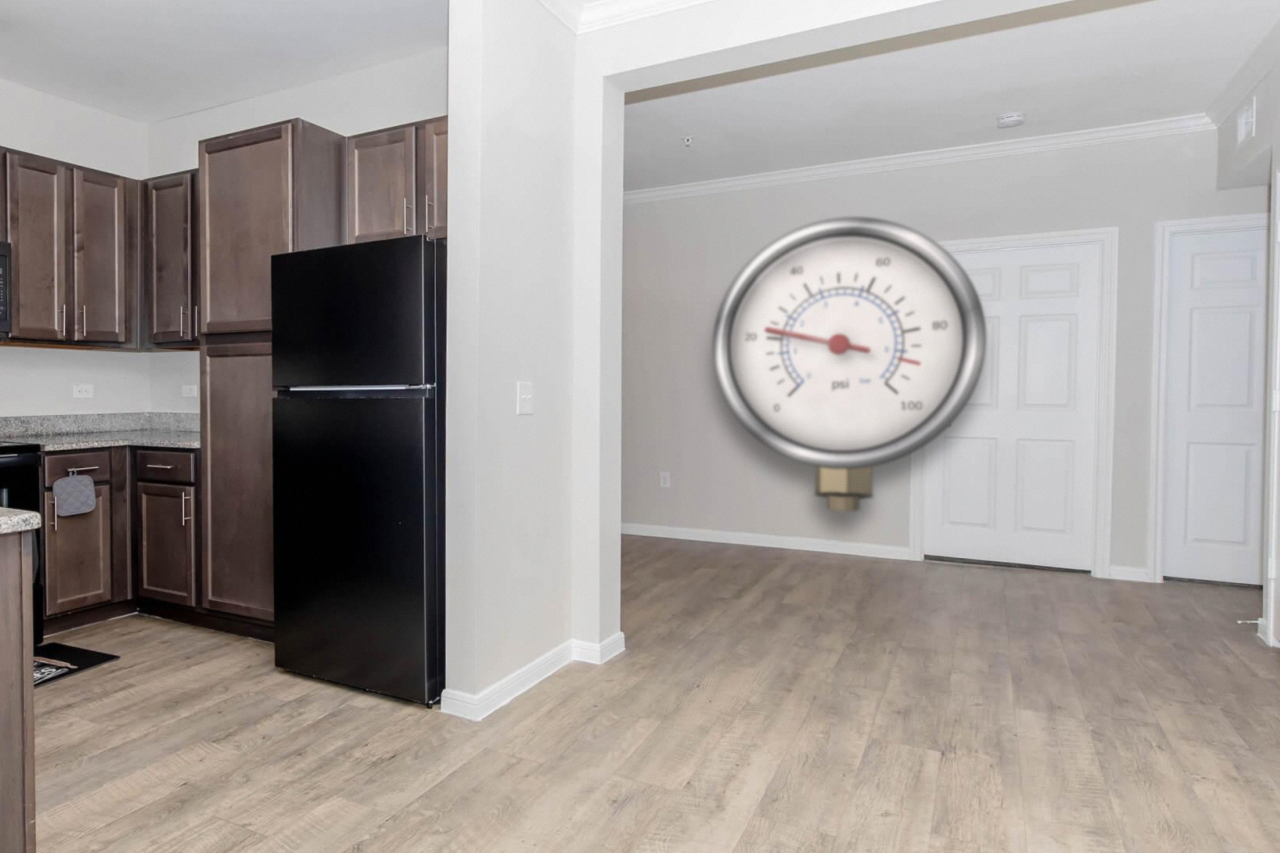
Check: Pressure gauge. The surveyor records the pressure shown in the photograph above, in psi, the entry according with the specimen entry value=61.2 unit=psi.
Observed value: value=22.5 unit=psi
